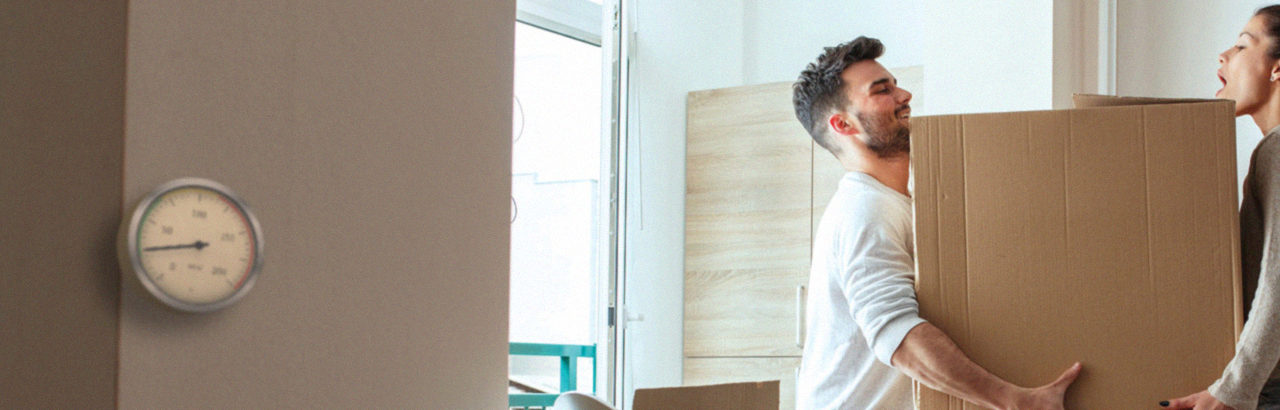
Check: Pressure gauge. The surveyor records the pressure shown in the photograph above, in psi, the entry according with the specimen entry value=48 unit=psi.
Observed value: value=25 unit=psi
